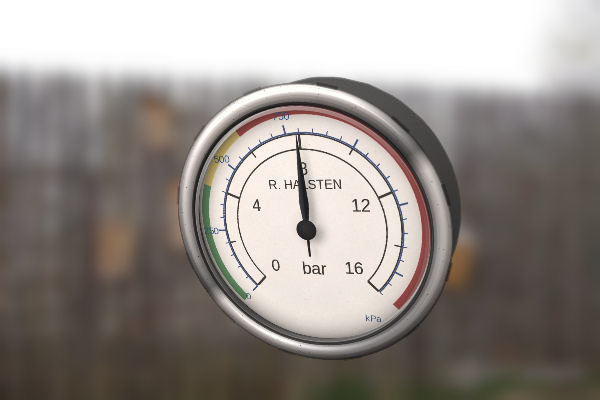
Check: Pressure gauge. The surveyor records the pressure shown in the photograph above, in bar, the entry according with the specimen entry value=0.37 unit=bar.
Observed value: value=8 unit=bar
